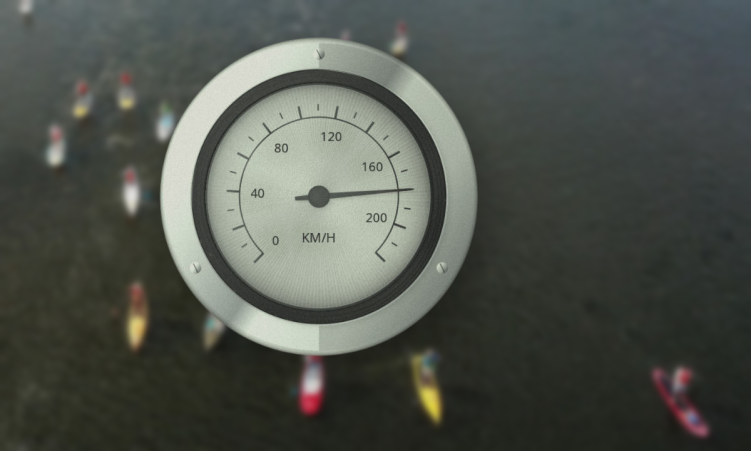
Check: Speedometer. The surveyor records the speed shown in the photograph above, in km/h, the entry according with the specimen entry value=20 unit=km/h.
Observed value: value=180 unit=km/h
